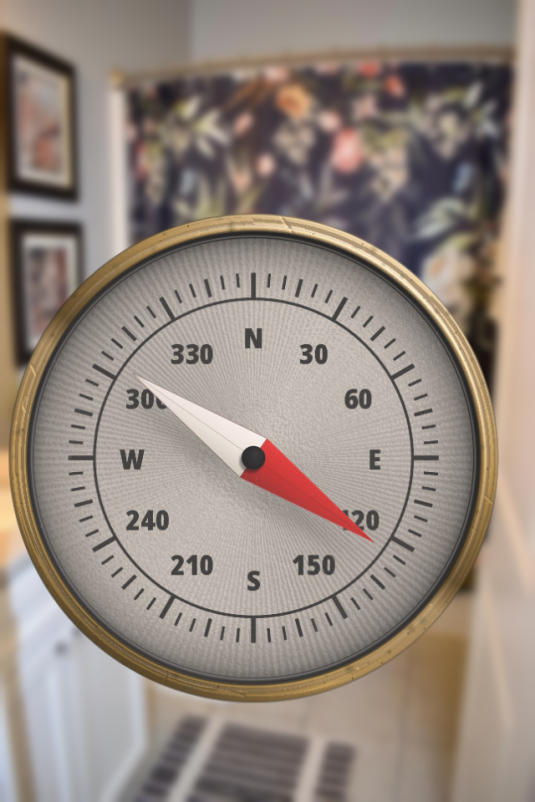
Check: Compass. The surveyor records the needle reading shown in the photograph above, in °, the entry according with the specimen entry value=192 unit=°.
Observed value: value=125 unit=°
